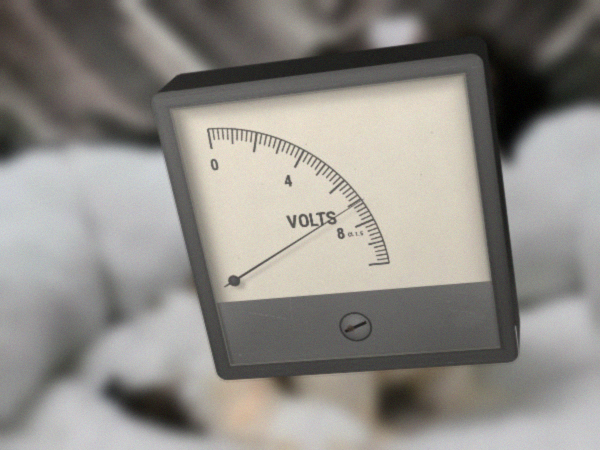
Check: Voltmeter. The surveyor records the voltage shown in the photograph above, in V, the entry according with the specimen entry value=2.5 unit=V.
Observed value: value=7 unit=V
